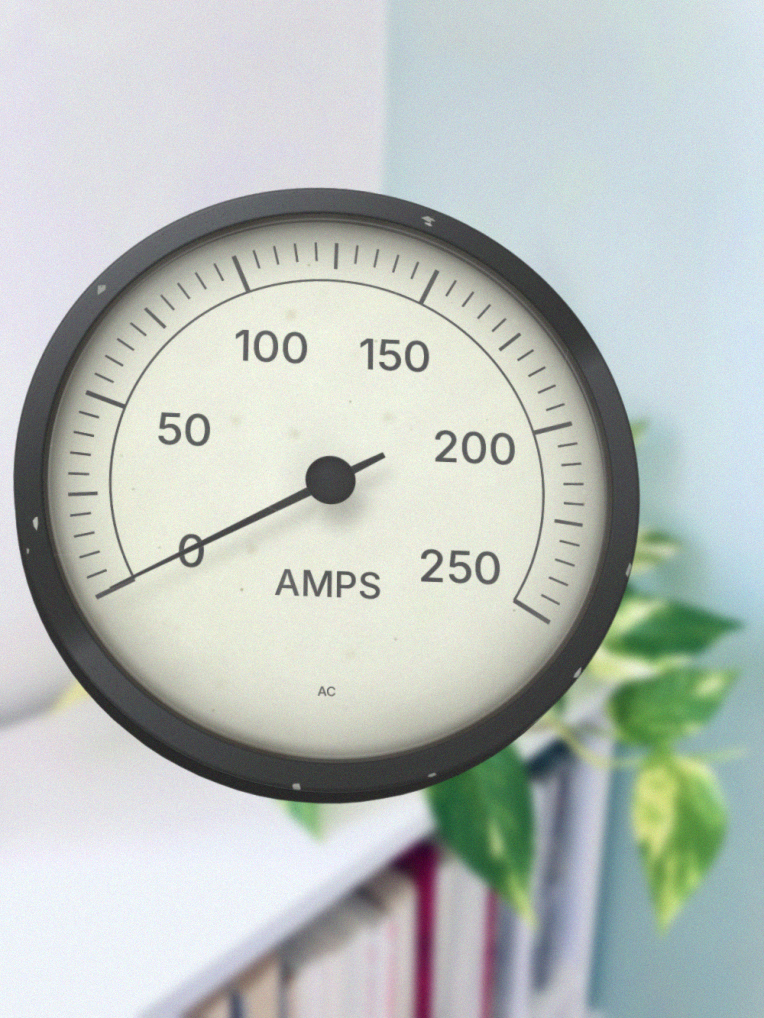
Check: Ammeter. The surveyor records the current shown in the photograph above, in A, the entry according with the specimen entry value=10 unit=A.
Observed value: value=0 unit=A
